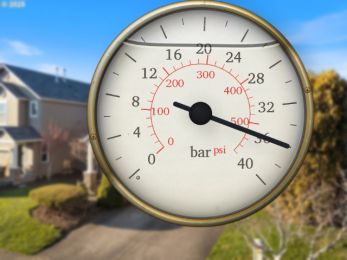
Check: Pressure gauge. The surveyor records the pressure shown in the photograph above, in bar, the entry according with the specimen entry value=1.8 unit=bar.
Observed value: value=36 unit=bar
